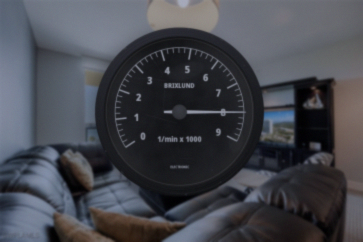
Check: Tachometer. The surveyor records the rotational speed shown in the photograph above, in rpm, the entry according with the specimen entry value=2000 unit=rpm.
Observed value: value=8000 unit=rpm
